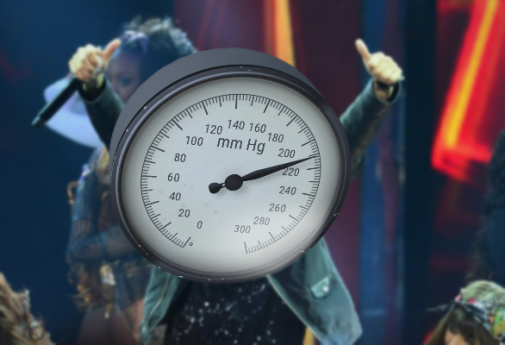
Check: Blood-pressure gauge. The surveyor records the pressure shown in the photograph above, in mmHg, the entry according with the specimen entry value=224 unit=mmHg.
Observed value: value=210 unit=mmHg
